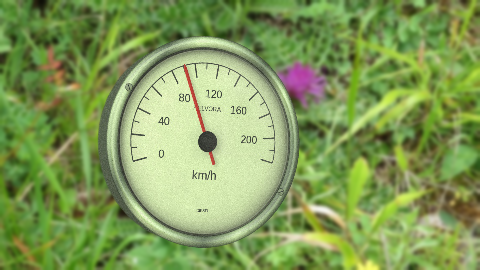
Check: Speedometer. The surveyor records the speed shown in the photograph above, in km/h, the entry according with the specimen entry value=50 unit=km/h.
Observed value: value=90 unit=km/h
